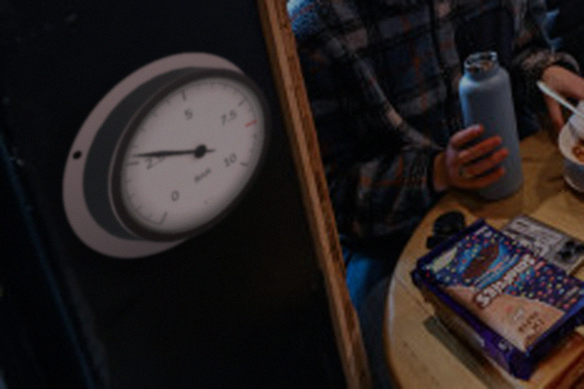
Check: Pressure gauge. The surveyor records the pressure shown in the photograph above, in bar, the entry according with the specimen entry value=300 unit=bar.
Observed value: value=2.75 unit=bar
